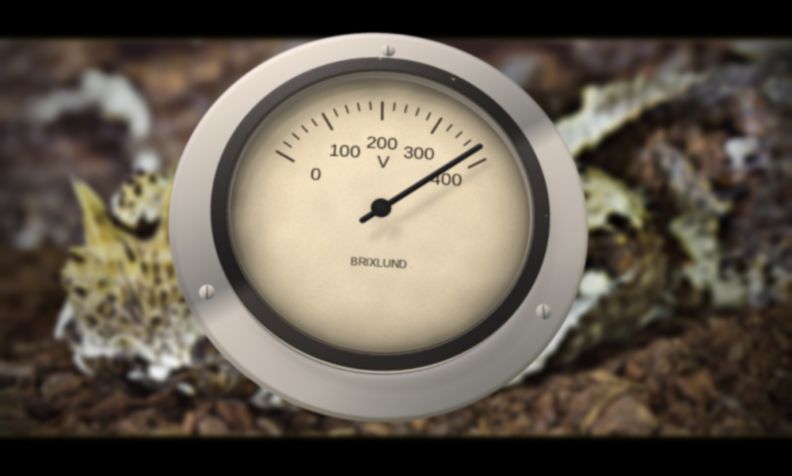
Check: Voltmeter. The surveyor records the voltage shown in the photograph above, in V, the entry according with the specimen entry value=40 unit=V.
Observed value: value=380 unit=V
